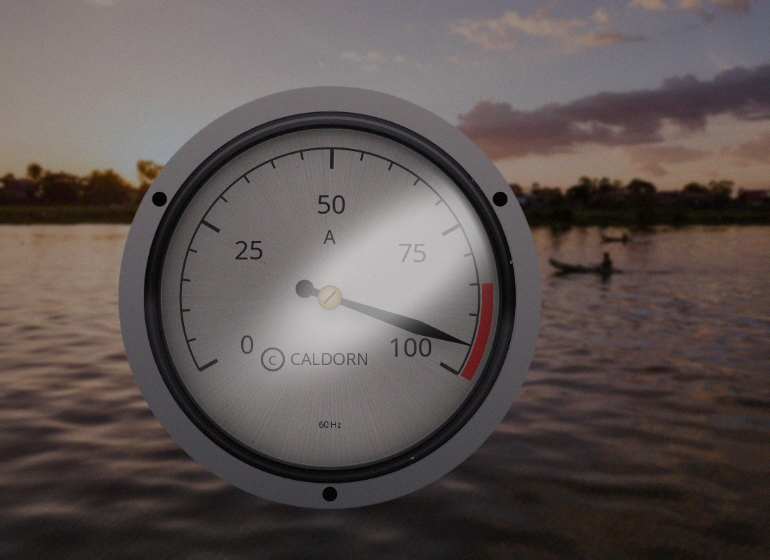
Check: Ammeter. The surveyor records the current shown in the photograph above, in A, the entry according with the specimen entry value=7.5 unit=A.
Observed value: value=95 unit=A
